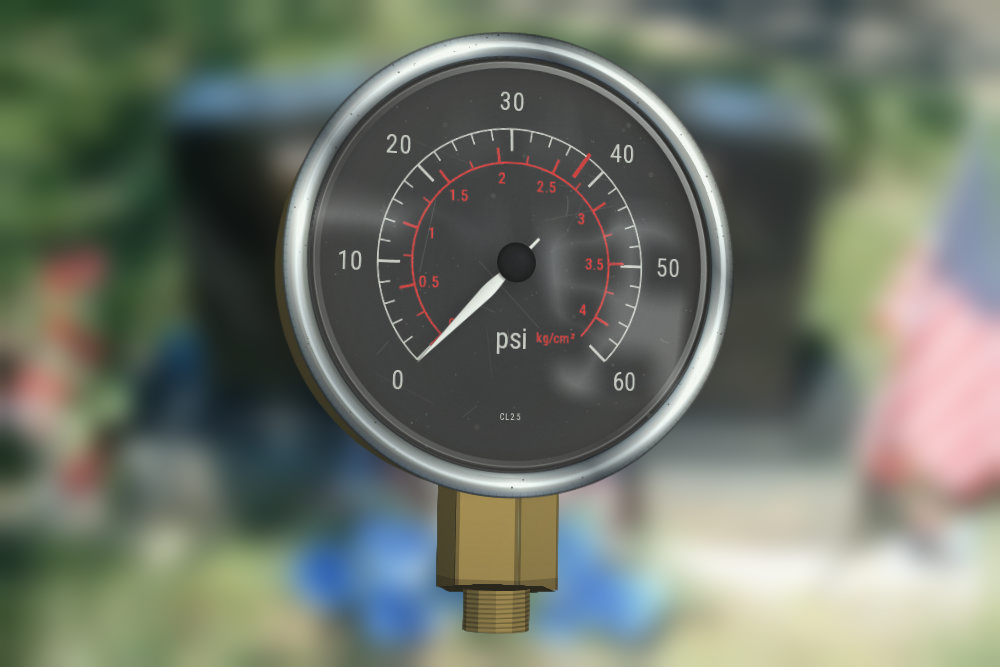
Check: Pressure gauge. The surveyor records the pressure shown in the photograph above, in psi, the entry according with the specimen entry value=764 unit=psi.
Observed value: value=0 unit=psi
